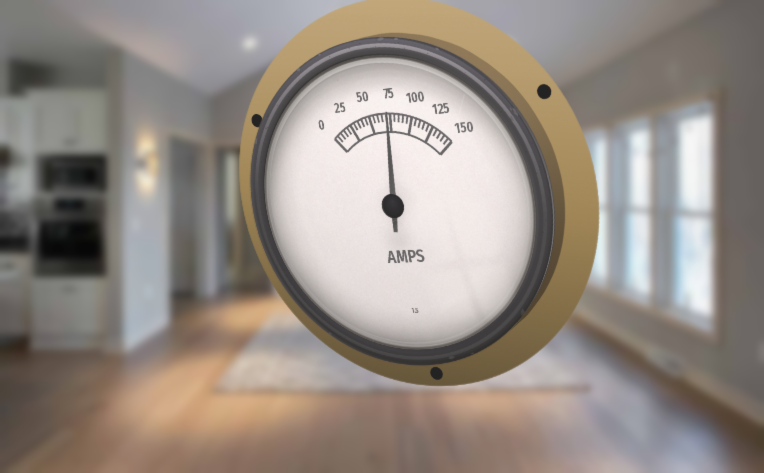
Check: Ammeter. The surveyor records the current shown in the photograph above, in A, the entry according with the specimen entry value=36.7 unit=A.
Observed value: value=75 unit=A
